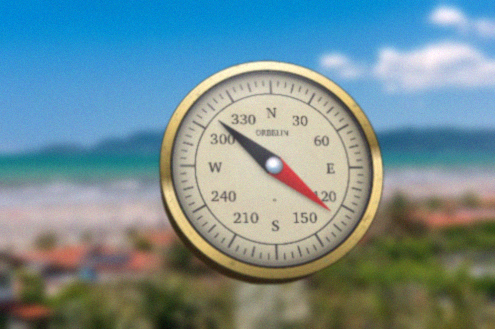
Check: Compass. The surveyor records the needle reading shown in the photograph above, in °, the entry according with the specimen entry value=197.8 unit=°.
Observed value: value=130 unit=°
